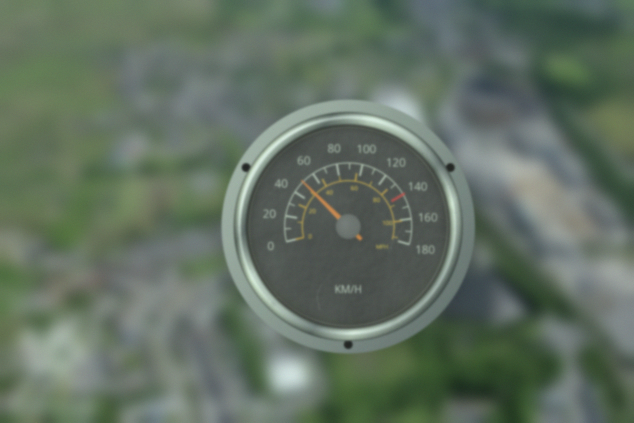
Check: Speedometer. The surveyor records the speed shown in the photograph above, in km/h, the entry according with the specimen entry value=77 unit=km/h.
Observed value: value=50 unit=km/h
